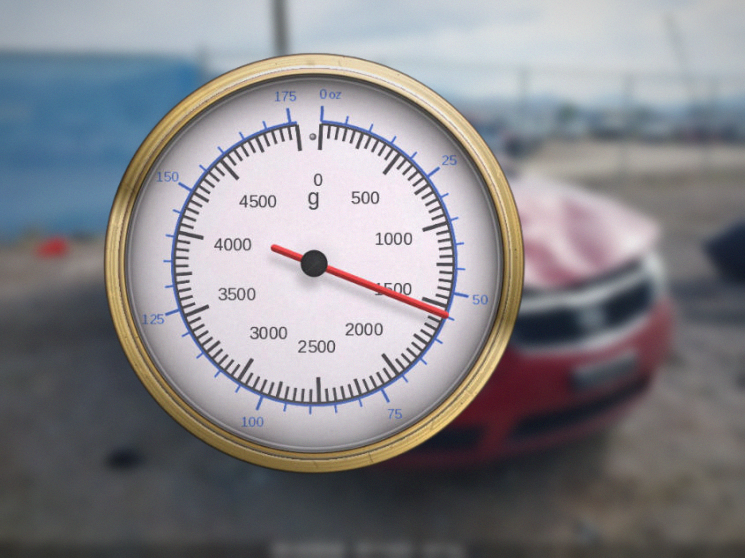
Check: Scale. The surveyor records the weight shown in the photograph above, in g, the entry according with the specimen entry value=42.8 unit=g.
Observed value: value=1550 unit=g
